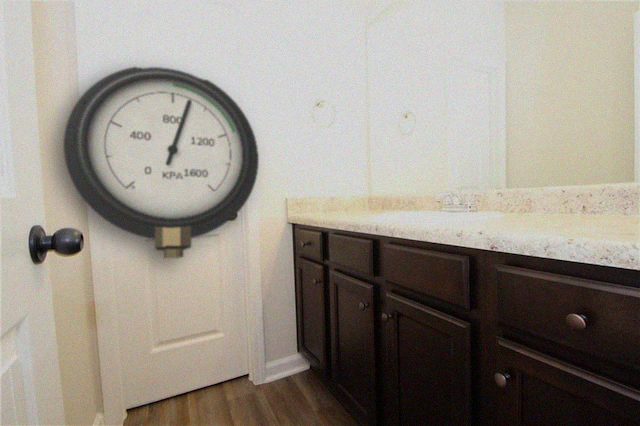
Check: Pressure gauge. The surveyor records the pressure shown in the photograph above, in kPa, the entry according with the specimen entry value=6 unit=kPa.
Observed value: value=900 unit=kPa
